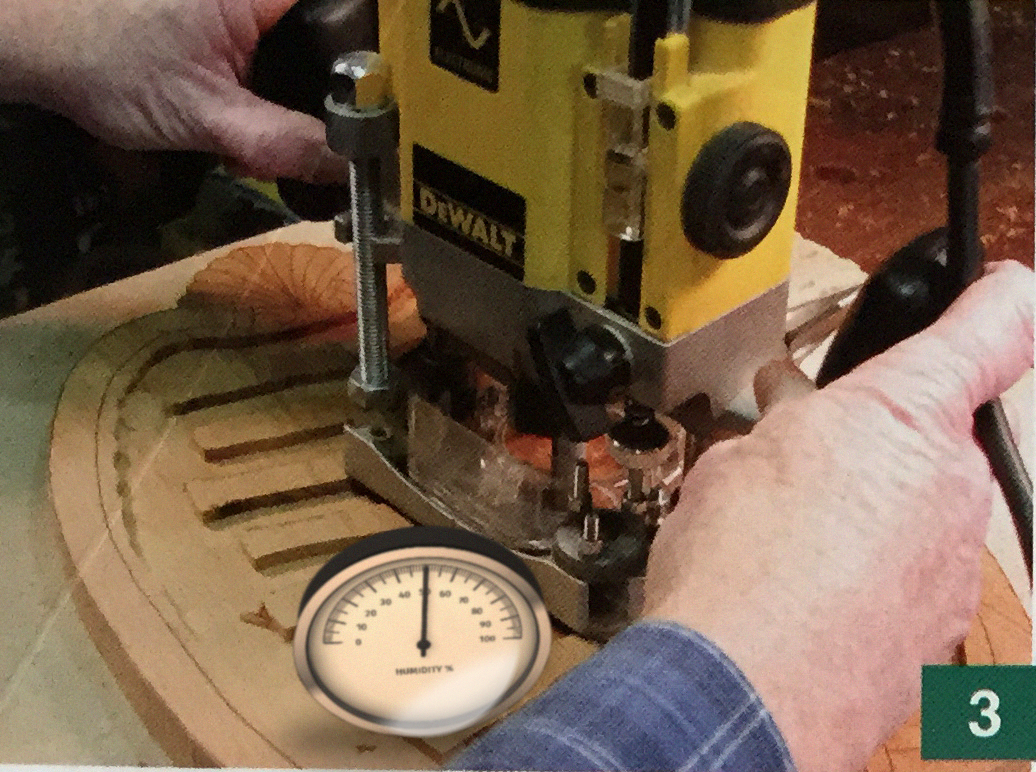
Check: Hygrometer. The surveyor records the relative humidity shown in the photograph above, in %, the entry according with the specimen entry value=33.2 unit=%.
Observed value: value=50 unit=%
